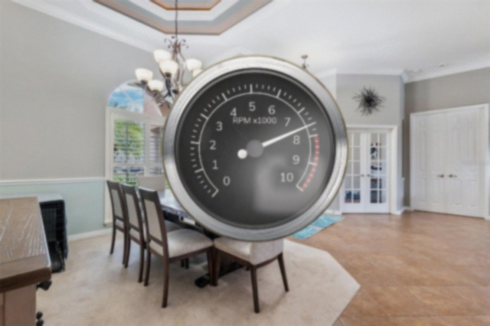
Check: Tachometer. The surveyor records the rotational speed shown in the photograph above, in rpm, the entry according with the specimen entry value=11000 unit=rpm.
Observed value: value=7600 unit=rpm
